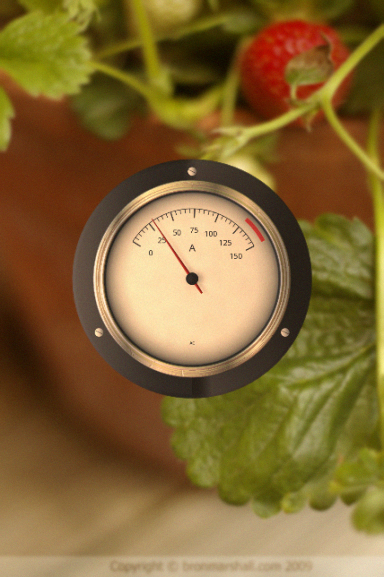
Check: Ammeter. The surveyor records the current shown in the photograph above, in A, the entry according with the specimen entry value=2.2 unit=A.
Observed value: value=30 unit=A
